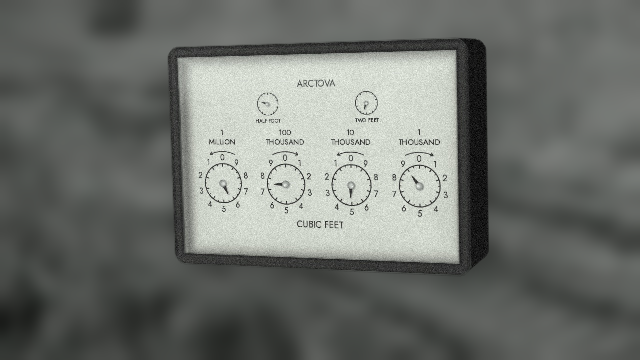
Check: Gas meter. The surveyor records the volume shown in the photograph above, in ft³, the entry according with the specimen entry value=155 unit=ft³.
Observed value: value=574900 unit=ft³
